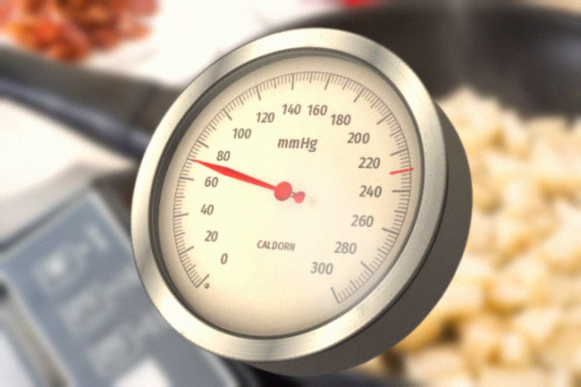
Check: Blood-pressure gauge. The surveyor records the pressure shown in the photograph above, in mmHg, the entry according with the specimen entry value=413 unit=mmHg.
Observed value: value=70 unit=mmHg
